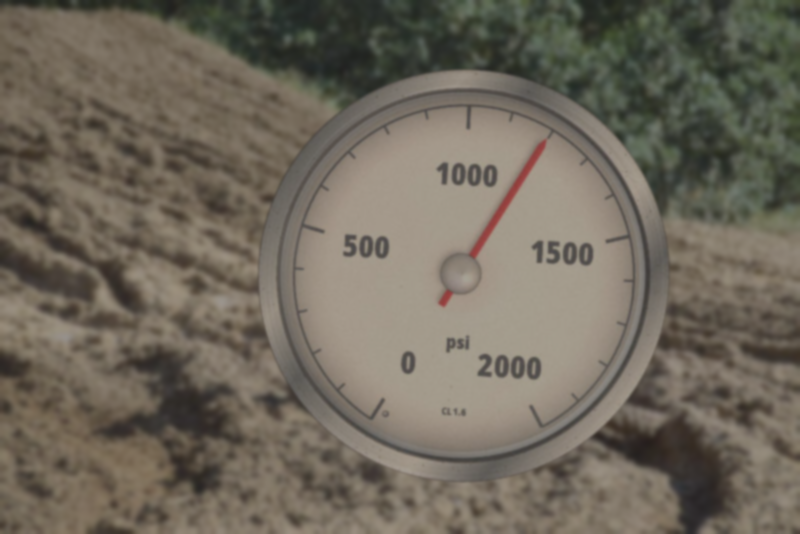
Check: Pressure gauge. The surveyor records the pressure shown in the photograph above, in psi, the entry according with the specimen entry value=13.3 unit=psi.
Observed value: value=1200 unit=psi
